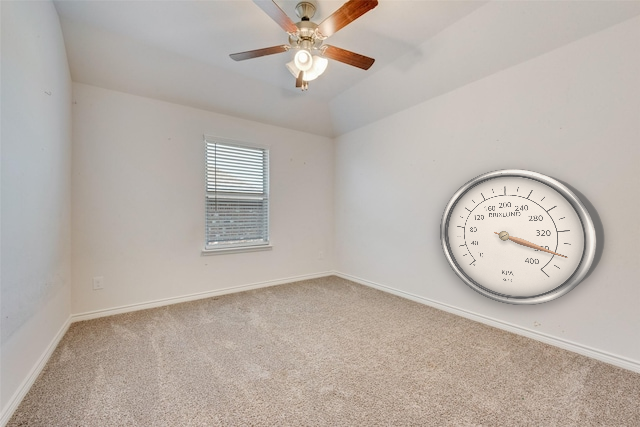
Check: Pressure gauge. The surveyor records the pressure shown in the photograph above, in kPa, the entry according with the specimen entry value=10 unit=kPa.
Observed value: value=360 unit=kPa
